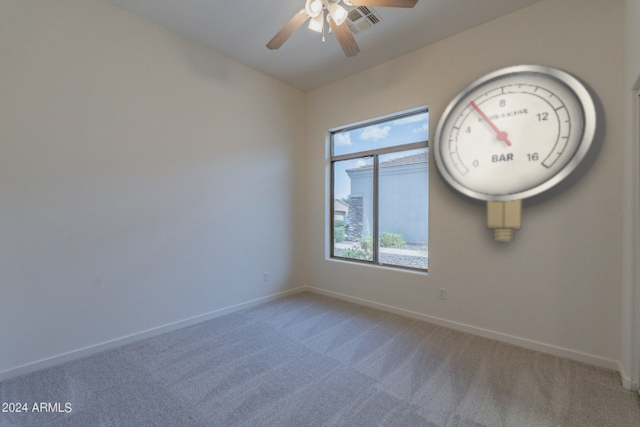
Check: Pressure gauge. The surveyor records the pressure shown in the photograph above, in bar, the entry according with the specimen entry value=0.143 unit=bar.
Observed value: value=6 unit=bar
